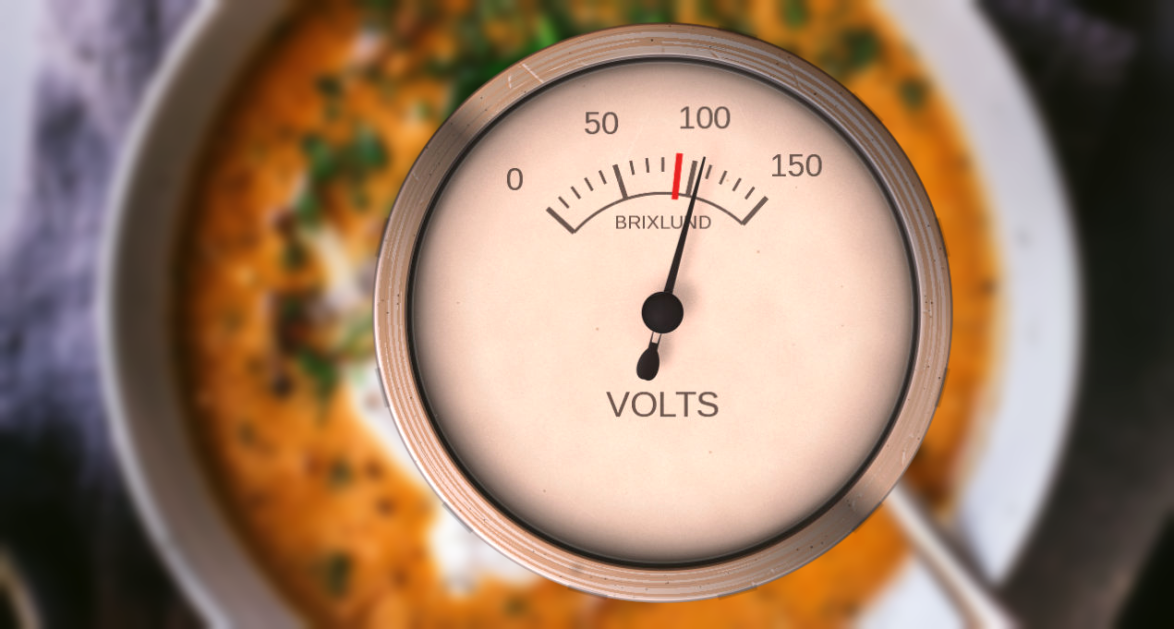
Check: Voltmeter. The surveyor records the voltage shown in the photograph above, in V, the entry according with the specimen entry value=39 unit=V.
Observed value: value=105 unit=V
